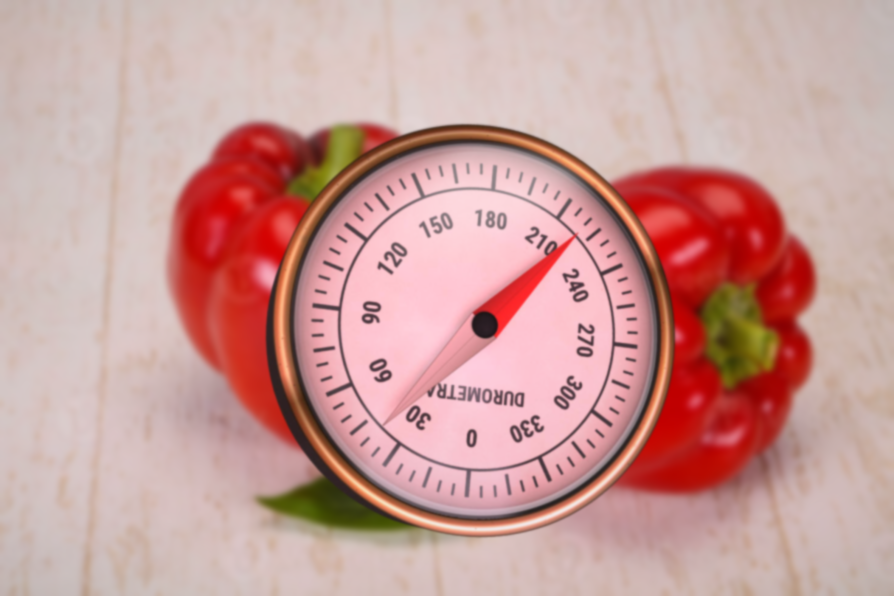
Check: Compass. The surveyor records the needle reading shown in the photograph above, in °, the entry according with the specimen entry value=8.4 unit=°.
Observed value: value=220 unit=°
